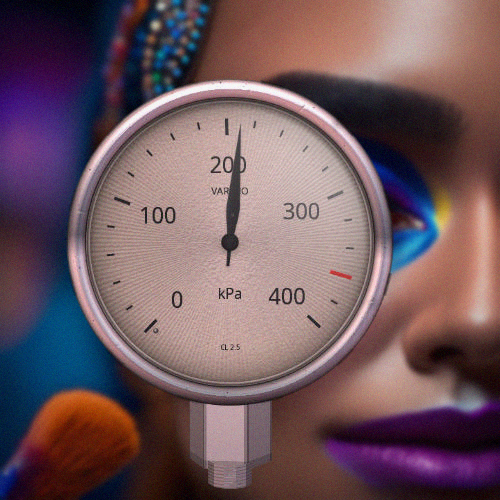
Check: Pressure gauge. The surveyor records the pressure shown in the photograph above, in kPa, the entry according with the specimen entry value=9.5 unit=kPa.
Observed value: value=210 unit=kPa
